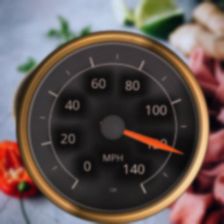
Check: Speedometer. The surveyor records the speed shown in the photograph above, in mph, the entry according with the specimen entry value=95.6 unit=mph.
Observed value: value=120 unit=mph
